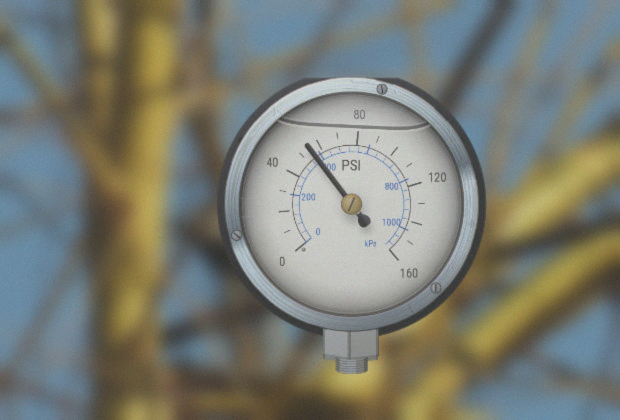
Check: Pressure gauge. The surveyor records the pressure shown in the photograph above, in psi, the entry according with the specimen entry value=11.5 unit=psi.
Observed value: value=55 unit=psi
